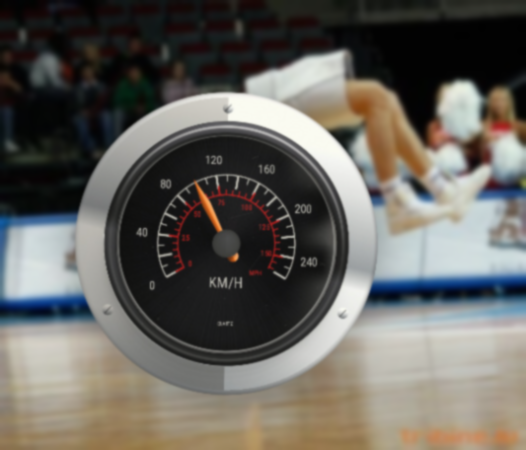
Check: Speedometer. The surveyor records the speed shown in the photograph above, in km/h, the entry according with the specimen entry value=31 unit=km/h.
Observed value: value=100 unit=km/h
